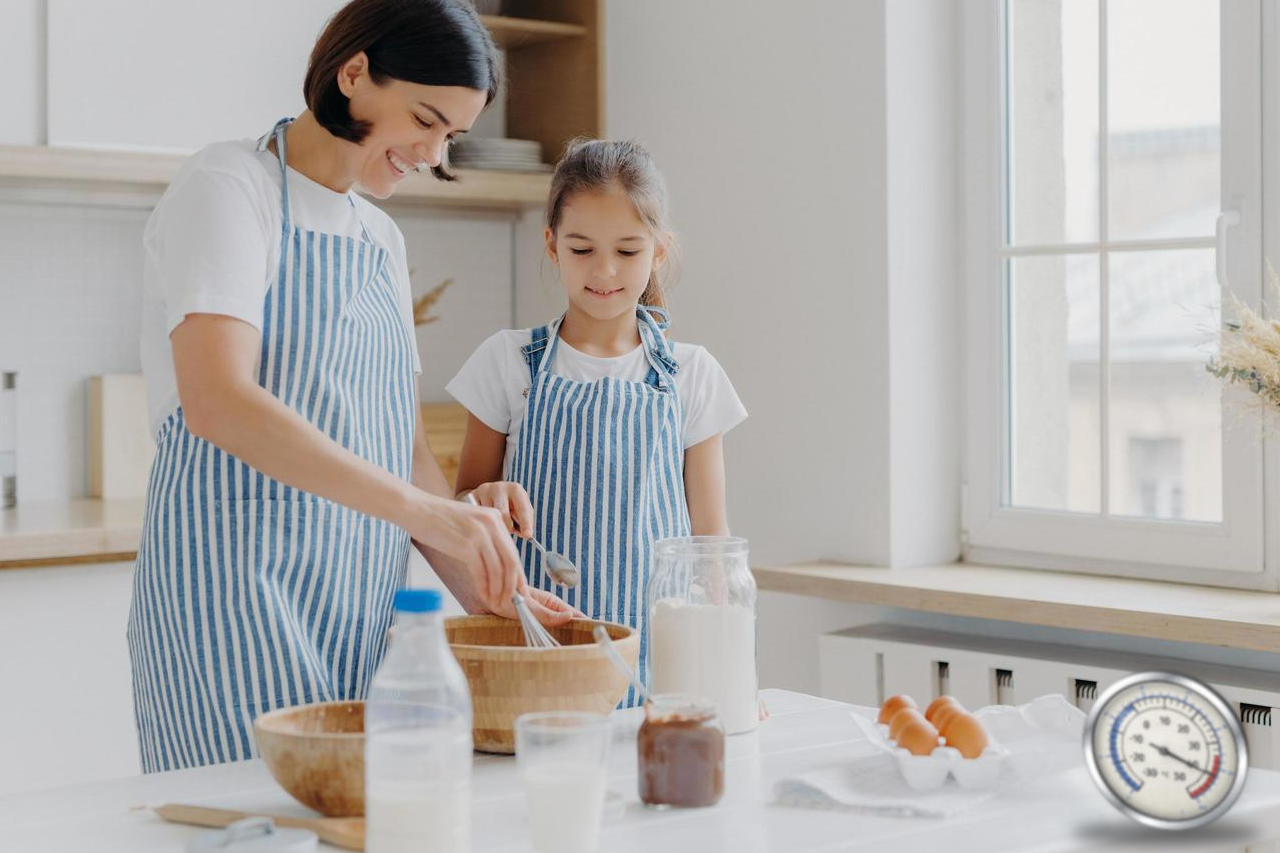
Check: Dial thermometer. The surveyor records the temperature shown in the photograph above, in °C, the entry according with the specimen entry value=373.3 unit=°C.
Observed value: value=40 unit=°C
